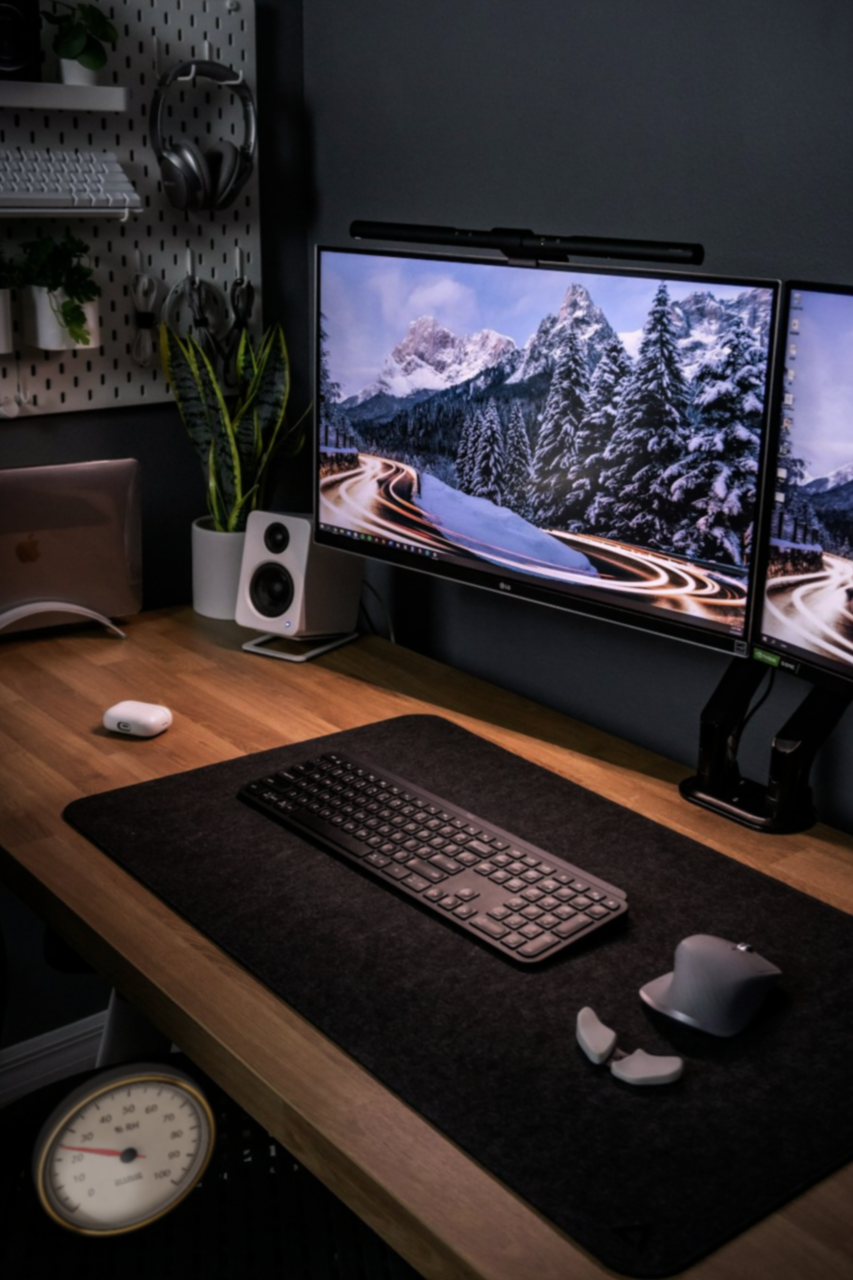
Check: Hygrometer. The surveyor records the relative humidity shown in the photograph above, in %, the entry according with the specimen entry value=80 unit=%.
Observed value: value=25 unit=%
